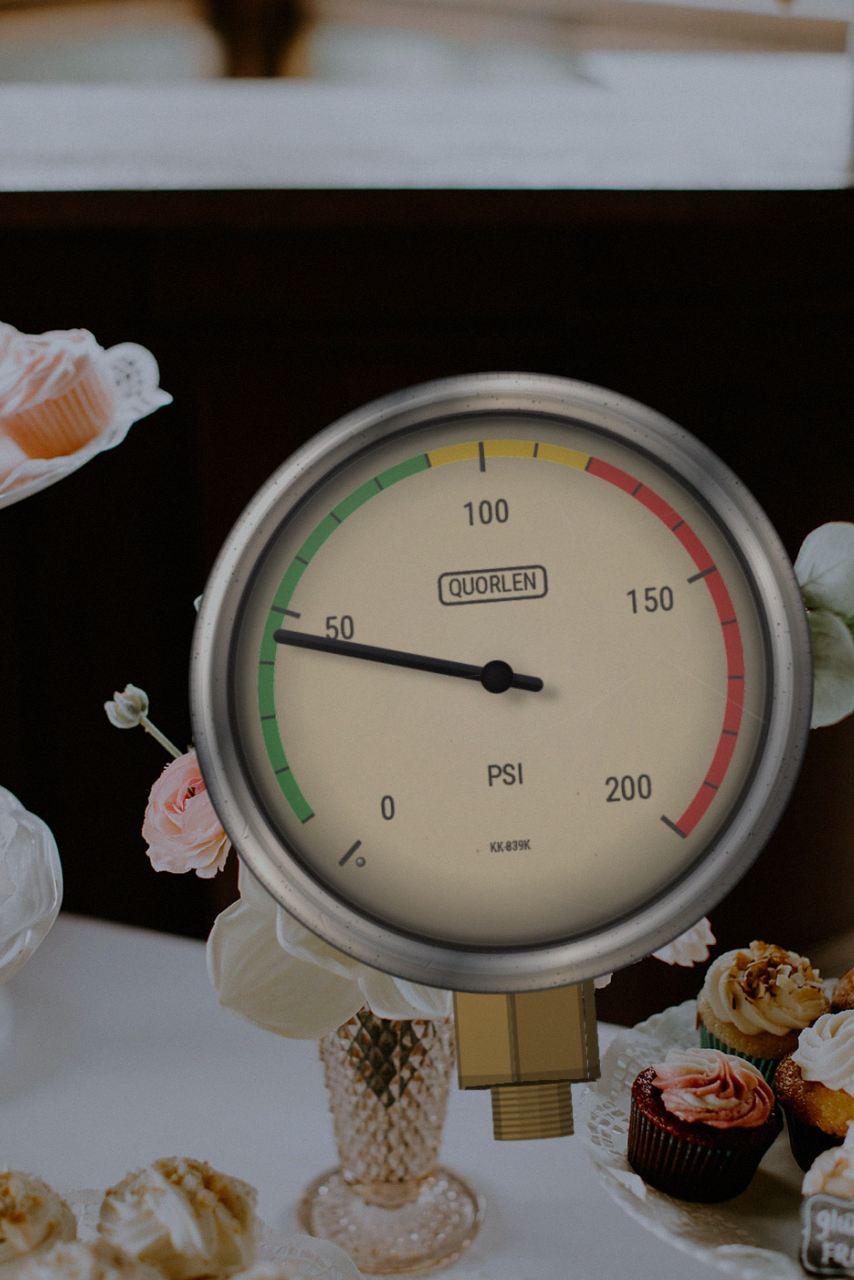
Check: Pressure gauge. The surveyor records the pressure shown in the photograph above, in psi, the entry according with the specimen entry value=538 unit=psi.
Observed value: value=45 unit=psi
